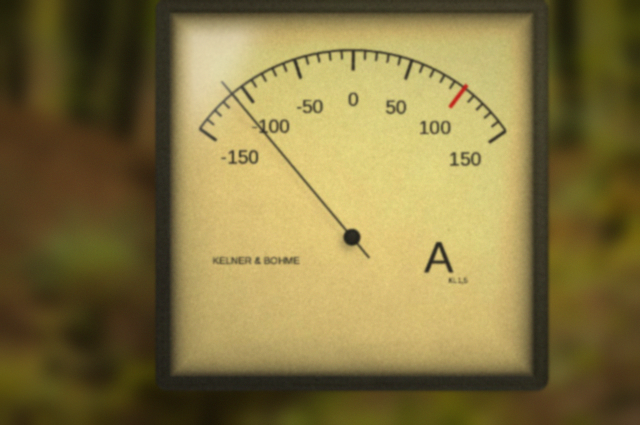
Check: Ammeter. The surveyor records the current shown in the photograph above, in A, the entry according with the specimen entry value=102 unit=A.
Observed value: value=-110 unit=A
